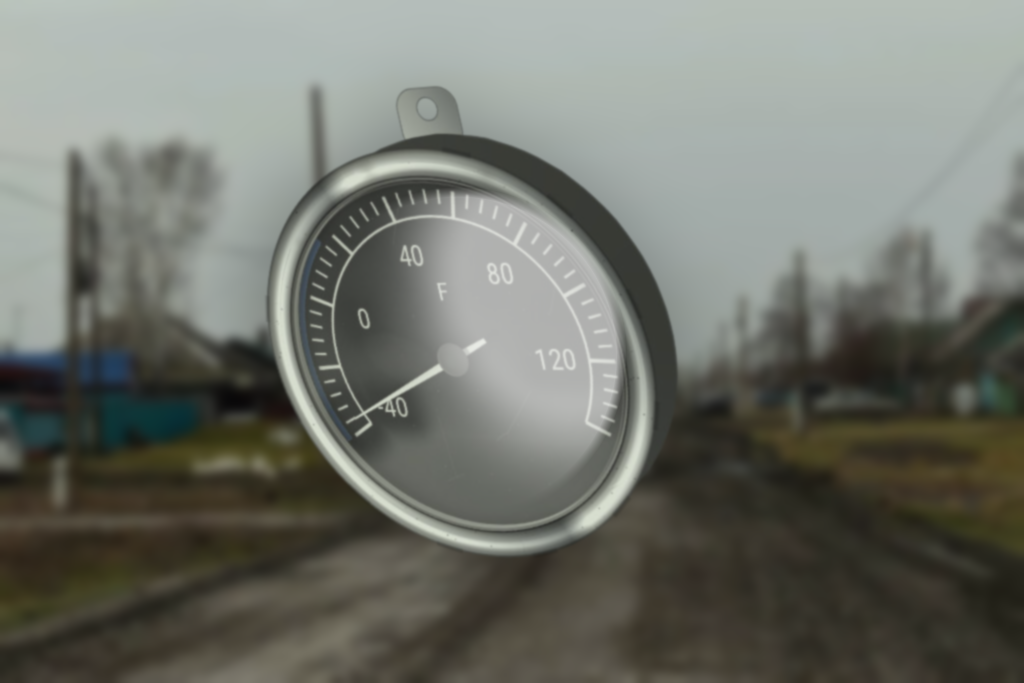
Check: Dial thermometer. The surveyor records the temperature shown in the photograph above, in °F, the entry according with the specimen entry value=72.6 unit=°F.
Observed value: value=-36 unit=°F
